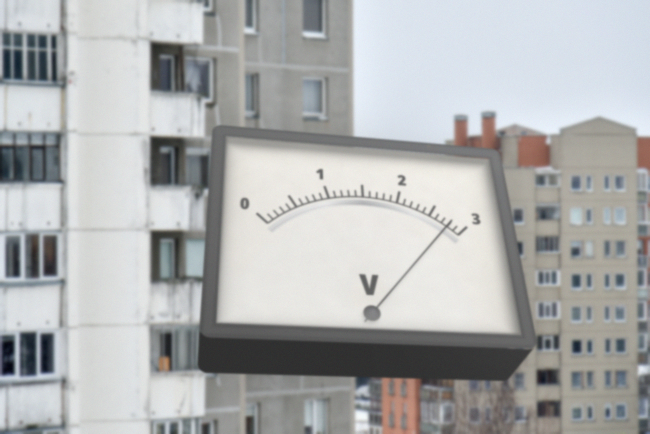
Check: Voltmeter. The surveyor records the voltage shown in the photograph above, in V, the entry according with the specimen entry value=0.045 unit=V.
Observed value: value=2.8 unit=V
